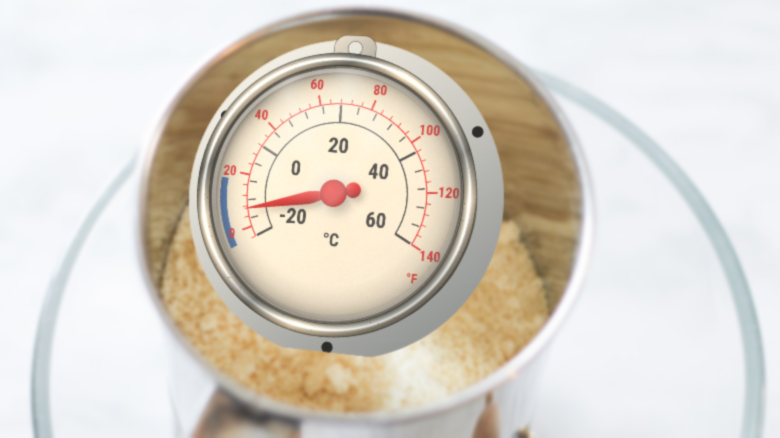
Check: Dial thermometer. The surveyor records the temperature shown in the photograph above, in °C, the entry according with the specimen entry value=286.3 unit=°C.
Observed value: value=-14 unit=°C
